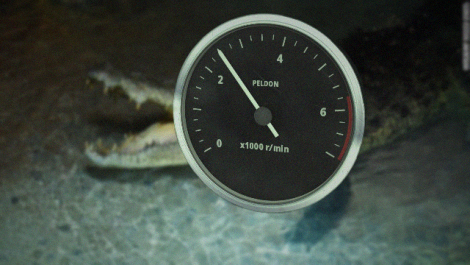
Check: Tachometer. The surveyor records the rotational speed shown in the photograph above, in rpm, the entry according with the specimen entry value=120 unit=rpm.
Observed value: value=2500 unit=rpm
